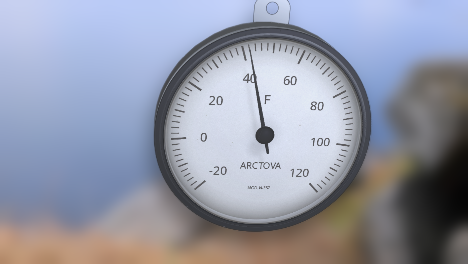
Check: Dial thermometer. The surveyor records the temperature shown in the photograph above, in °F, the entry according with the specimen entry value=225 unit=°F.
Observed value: value=42 unit=°F
